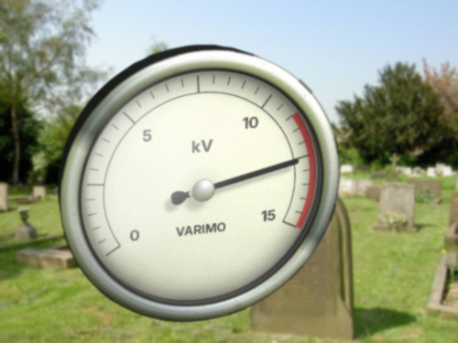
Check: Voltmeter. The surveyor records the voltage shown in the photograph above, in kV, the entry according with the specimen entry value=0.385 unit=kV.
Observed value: value=12.5 unit=kV
